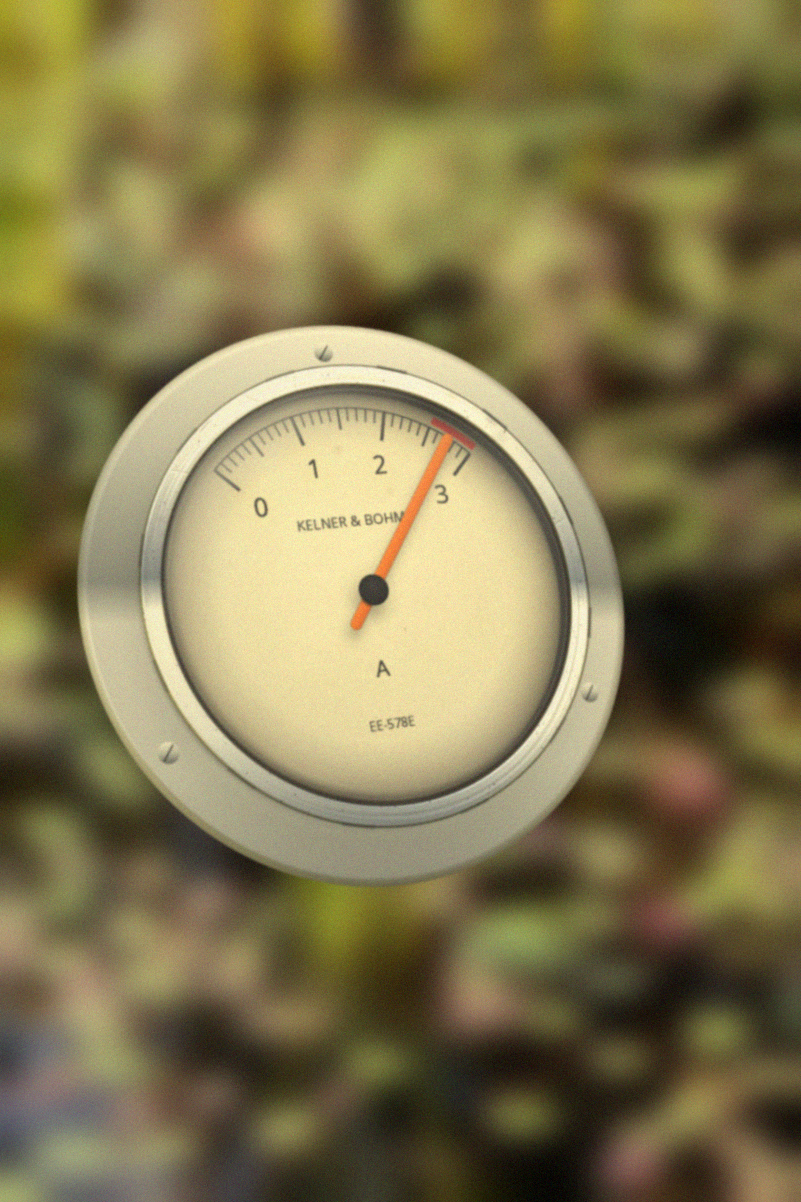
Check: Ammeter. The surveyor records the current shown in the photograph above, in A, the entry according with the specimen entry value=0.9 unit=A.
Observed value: value=2.7 unit=A
